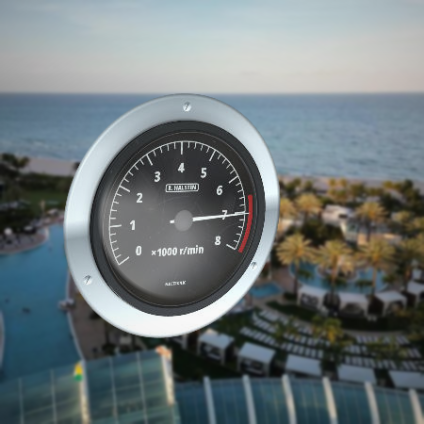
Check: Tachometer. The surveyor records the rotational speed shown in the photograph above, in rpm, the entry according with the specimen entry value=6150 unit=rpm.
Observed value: value=7000 unit=rpm
